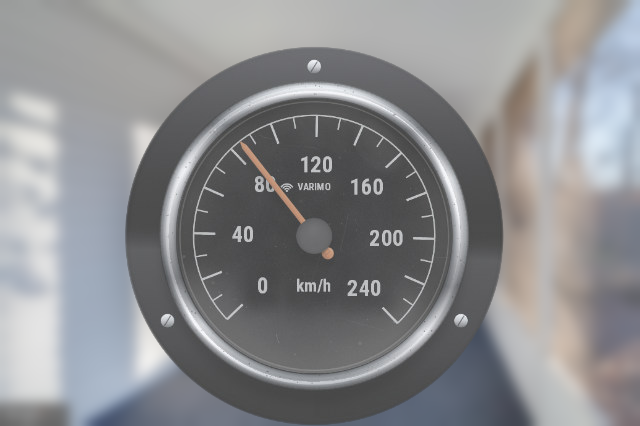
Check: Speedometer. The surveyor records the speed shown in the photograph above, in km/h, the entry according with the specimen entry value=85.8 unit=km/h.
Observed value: value=85 unit=km/h
